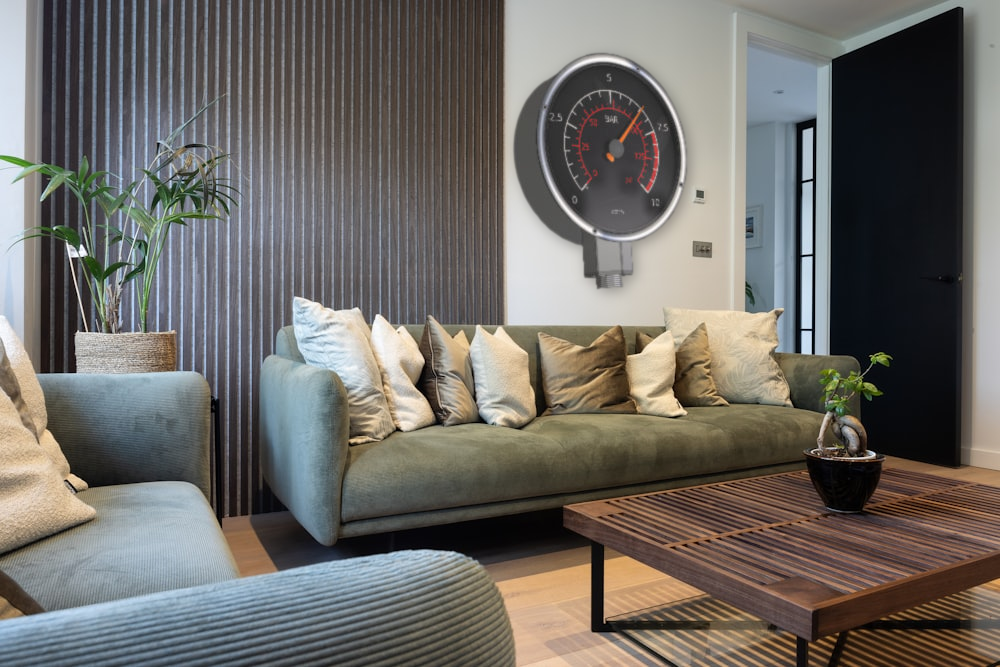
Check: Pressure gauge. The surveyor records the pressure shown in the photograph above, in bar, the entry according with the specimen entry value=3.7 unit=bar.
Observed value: value=6.5 unit=bar
